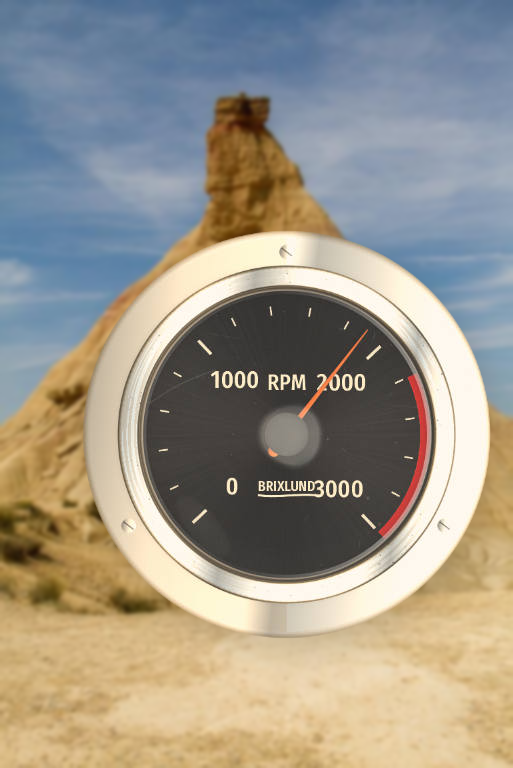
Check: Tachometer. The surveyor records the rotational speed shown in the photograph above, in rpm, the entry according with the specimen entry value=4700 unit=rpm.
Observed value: value=1900 unit=rpm
